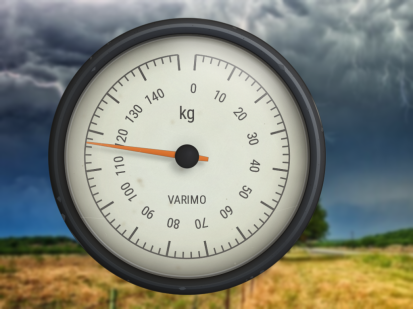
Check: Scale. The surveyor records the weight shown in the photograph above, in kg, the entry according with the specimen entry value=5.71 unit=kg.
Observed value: value=117 unit=kg
